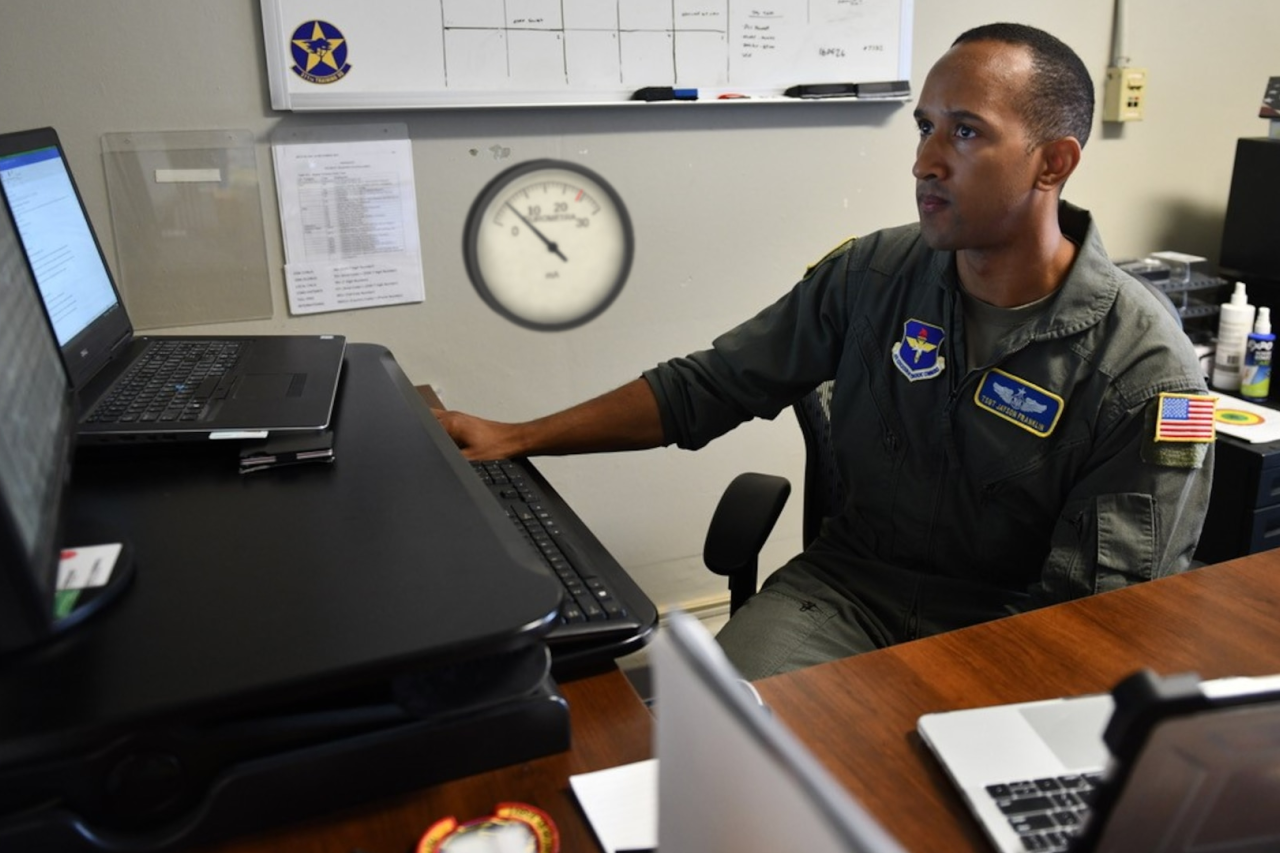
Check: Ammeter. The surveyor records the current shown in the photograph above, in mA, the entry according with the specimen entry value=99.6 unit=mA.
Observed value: value=5 unit=mA
